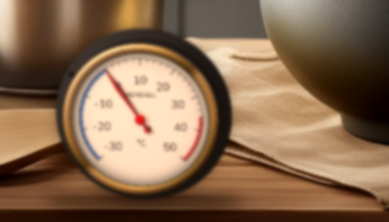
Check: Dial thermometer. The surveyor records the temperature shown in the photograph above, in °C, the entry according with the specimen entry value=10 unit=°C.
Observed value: value=0 unit=°C
